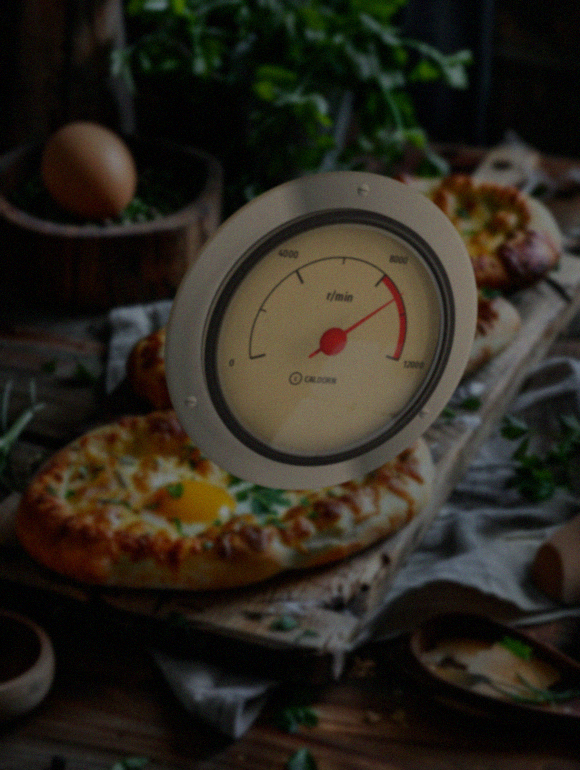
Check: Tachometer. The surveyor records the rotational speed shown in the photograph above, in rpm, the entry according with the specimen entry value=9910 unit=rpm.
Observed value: value=9000 unit=rpm
